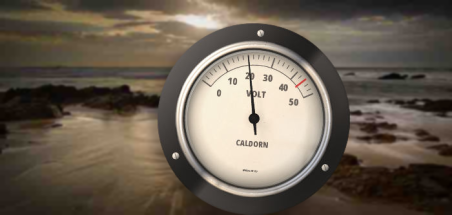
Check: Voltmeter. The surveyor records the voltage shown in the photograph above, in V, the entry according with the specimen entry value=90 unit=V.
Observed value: value=20 unit=V
